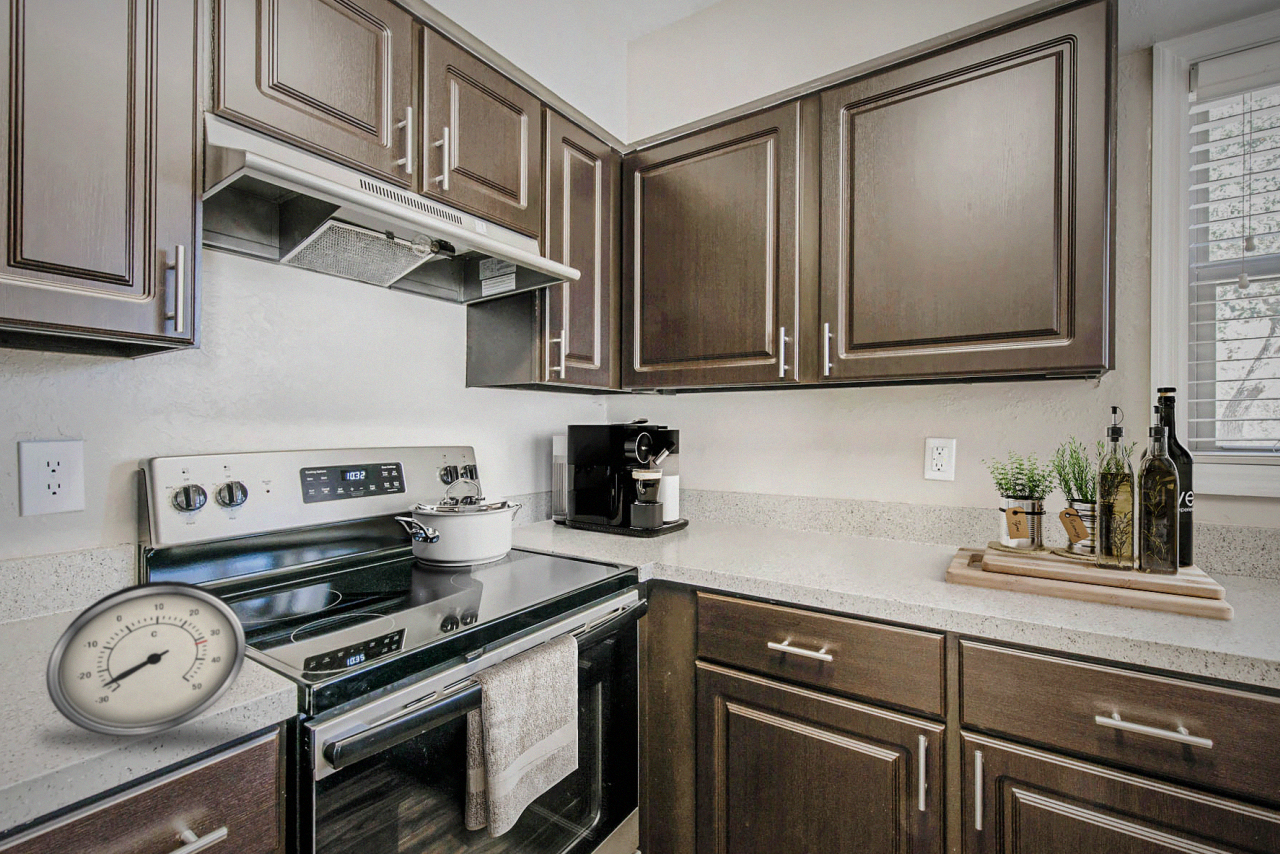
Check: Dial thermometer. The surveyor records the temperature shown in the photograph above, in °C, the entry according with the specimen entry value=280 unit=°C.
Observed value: value=-26 unit=°C
